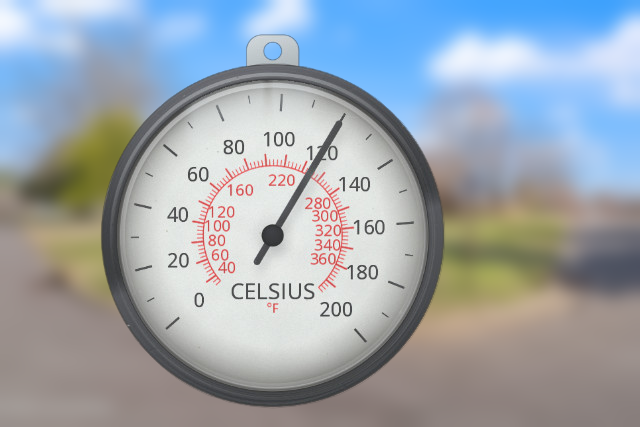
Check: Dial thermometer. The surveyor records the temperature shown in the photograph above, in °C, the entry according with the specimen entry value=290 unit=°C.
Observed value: value=120 unit=°C
